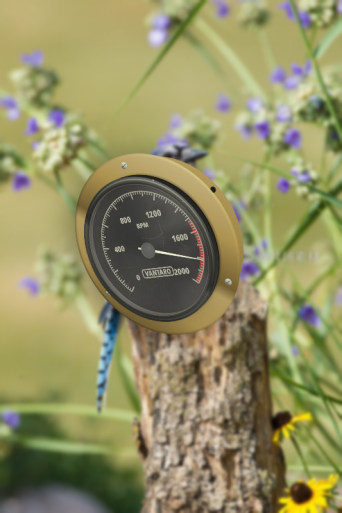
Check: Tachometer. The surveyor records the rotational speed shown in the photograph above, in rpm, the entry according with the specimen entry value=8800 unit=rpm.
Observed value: value=1800 unit=rpm
